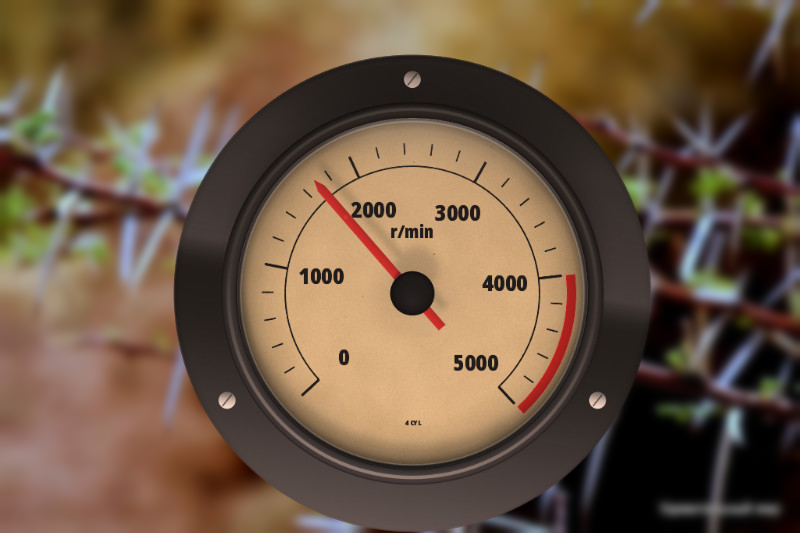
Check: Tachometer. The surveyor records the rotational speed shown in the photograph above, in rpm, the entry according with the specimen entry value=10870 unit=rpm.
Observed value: value=1700 unit=rpm
